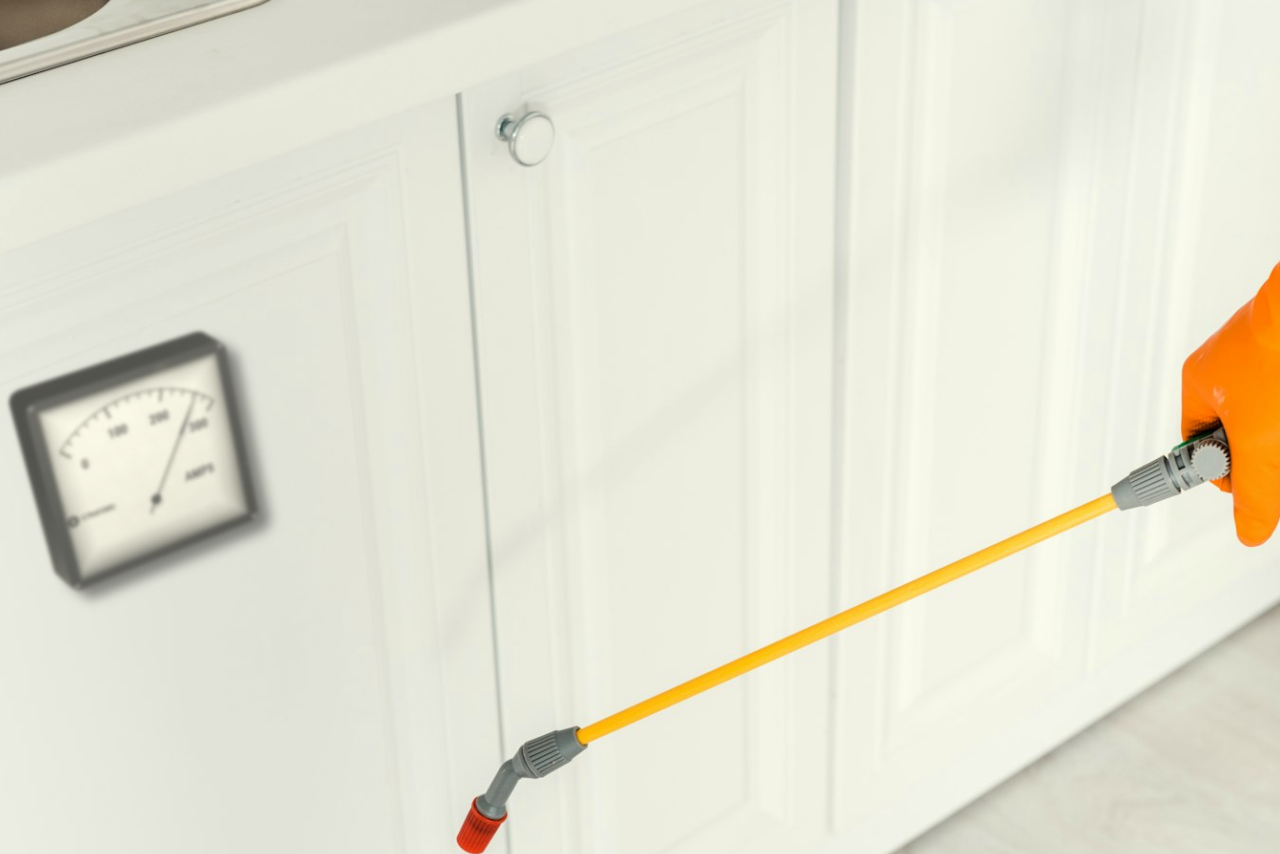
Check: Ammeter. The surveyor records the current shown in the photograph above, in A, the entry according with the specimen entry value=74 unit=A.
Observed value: value=260 unit=A
